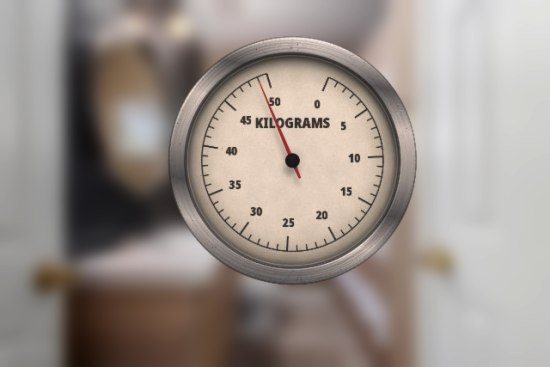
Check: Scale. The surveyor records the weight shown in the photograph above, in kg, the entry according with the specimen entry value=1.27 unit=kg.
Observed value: value=49 unit=kg
